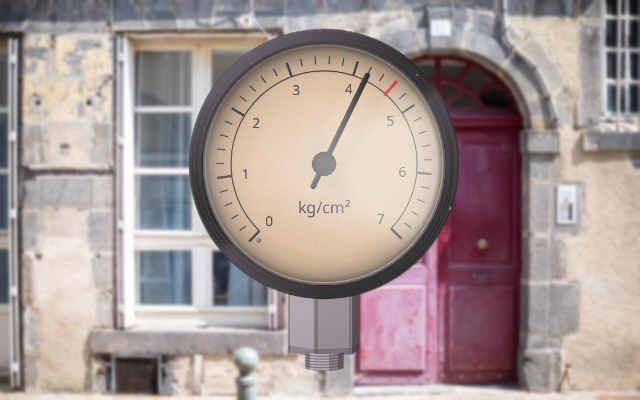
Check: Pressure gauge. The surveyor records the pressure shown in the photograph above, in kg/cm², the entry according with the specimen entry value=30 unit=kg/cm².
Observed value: value=4.2 unit=kg/cm²
